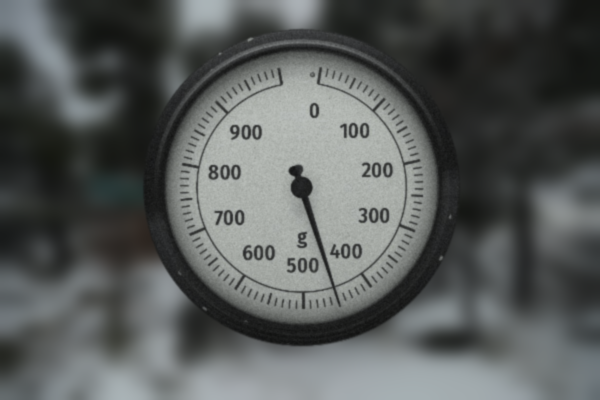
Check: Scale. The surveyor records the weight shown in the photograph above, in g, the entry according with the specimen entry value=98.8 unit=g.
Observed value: value=450 unit=g
